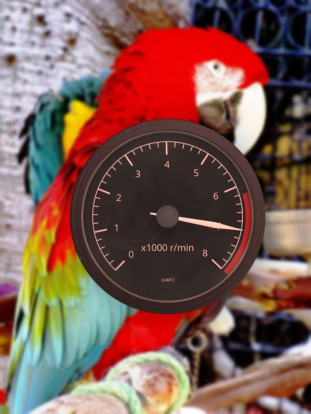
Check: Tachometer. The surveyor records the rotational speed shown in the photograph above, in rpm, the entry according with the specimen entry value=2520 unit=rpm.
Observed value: value=7000 unit=rpm
